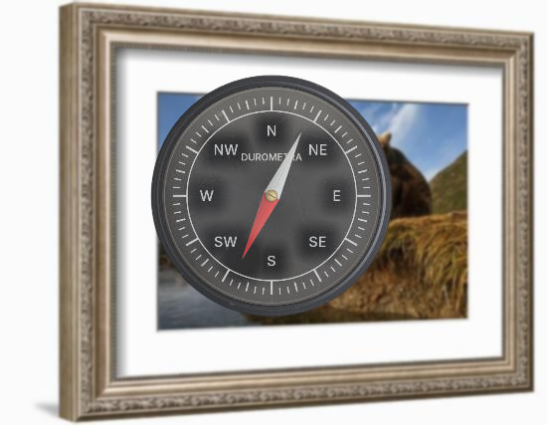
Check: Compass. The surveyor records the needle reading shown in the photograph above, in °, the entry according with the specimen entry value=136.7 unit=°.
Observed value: value=205 unit=°
